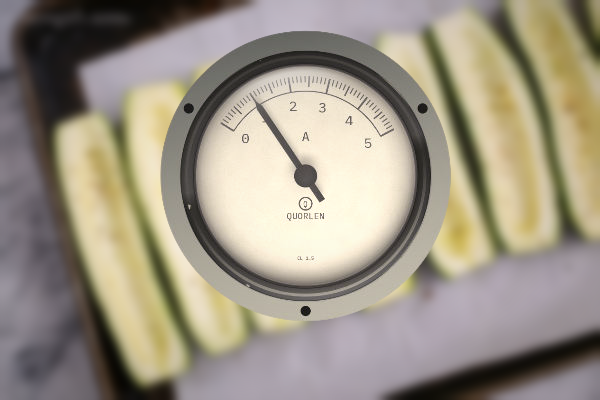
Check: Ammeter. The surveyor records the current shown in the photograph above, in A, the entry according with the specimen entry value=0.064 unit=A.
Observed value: value=1 unit=A
